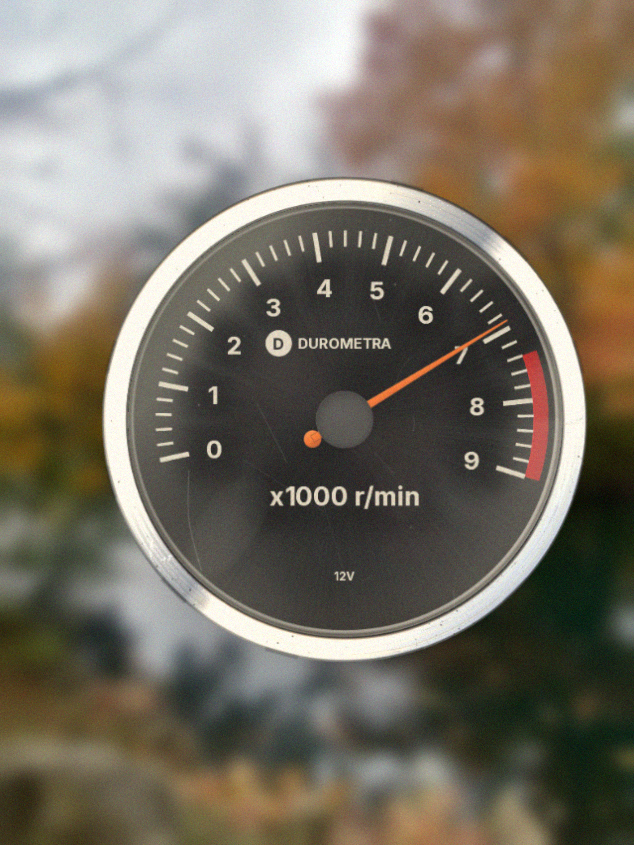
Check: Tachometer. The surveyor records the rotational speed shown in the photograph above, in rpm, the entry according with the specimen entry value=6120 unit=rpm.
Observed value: value=6900 unit=rpm
